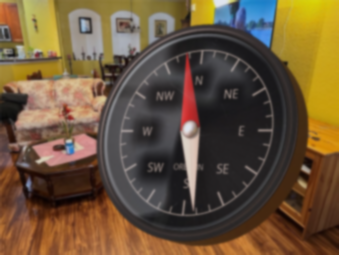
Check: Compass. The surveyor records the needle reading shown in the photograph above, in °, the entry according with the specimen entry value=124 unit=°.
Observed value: value=350 unit=°
